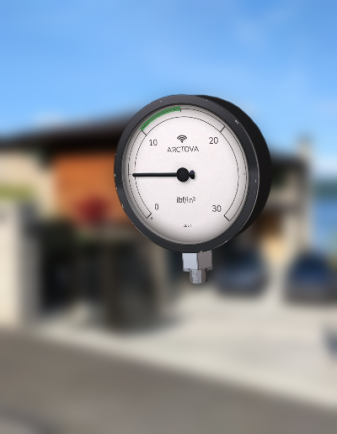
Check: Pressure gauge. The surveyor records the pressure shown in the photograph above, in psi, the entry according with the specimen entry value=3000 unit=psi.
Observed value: value=5 unit=psi
